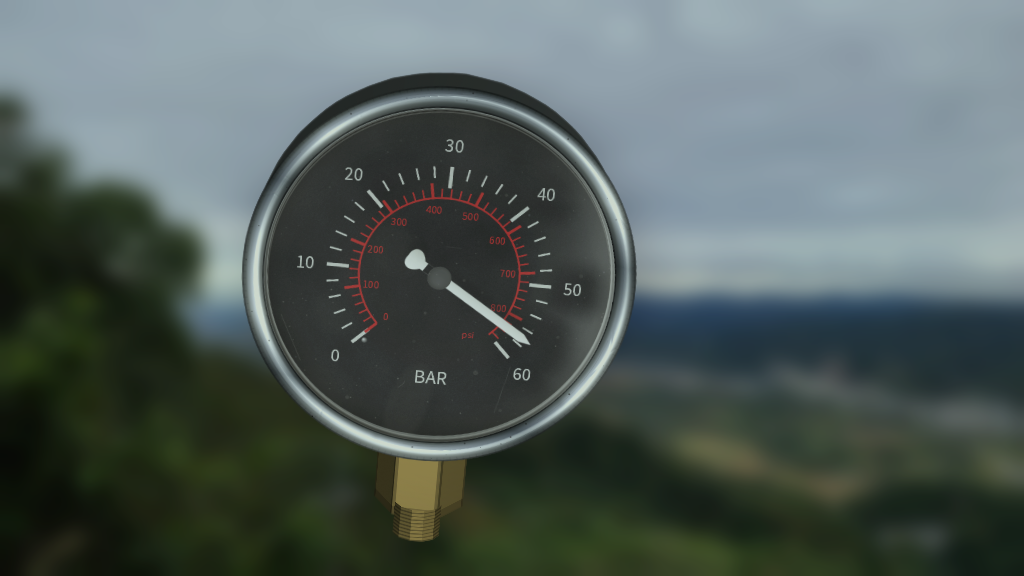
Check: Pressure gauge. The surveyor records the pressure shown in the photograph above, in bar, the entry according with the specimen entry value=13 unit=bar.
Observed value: value=57 unit=bar
